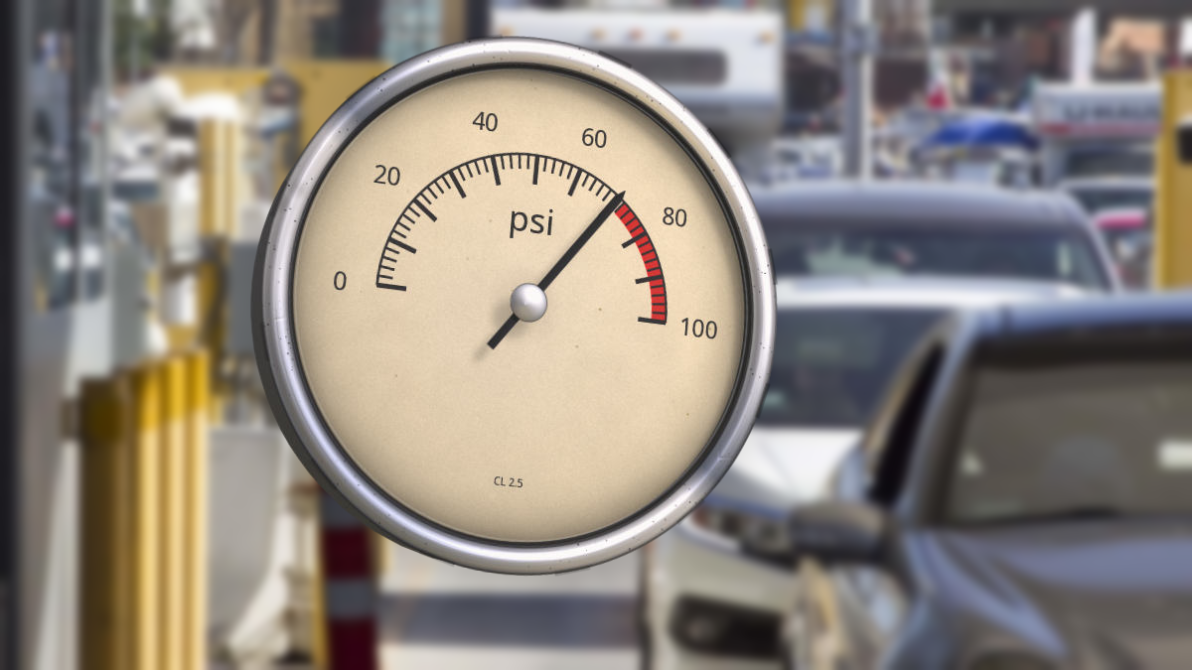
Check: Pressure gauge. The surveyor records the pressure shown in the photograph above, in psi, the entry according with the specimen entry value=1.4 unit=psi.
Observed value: value=70 unit=psi
